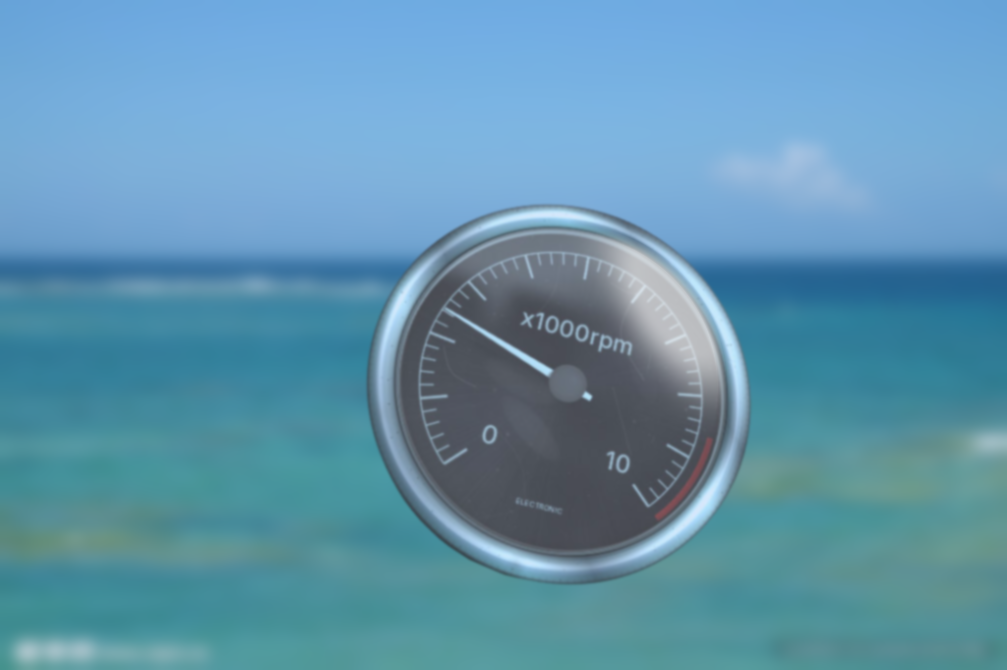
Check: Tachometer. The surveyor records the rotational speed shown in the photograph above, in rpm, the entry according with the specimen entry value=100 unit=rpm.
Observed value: value=2400 unit=rpm
